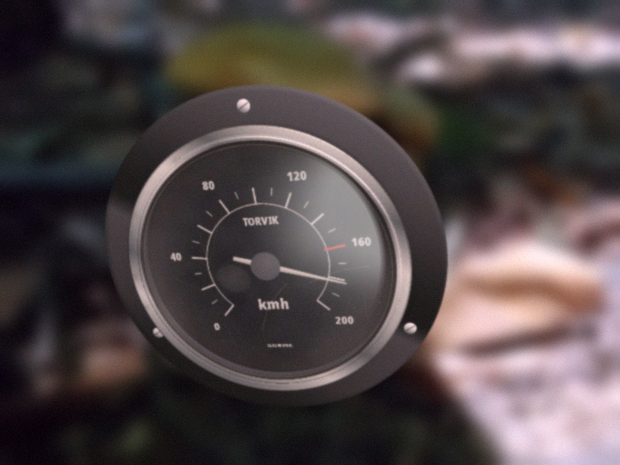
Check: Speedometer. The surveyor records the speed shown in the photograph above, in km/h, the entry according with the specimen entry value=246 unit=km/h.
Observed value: value=180 unit=km/h
